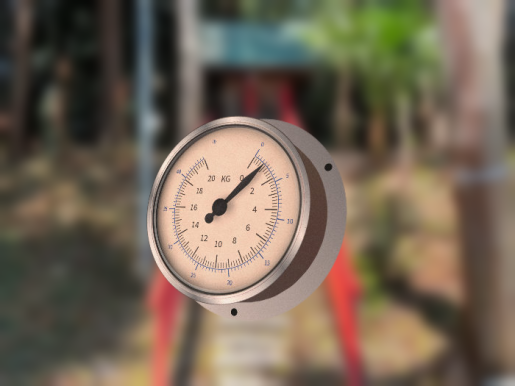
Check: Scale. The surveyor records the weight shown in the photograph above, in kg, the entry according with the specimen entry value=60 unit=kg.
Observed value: value=1 unit=kg
